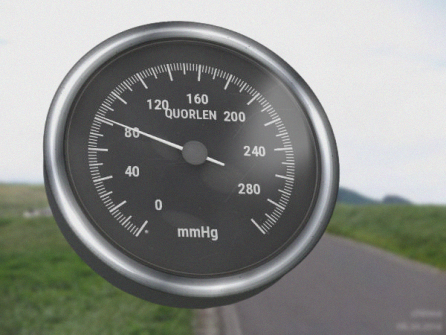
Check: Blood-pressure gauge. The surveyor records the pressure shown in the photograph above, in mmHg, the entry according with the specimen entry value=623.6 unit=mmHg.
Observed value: value=80 unit=mmHg
